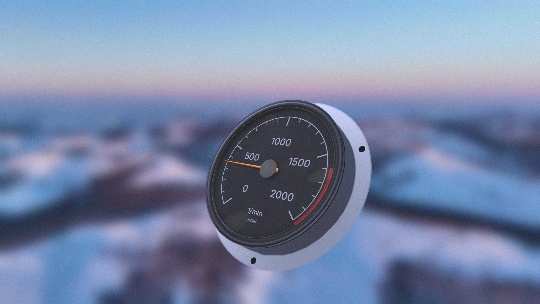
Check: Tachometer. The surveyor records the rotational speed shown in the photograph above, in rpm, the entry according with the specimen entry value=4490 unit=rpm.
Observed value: value=350 unit=rpm
